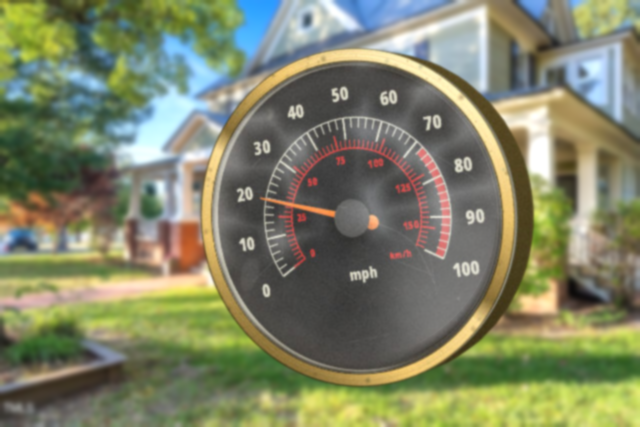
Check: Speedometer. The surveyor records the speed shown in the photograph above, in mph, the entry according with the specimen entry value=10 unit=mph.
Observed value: value=20 unit=mph
